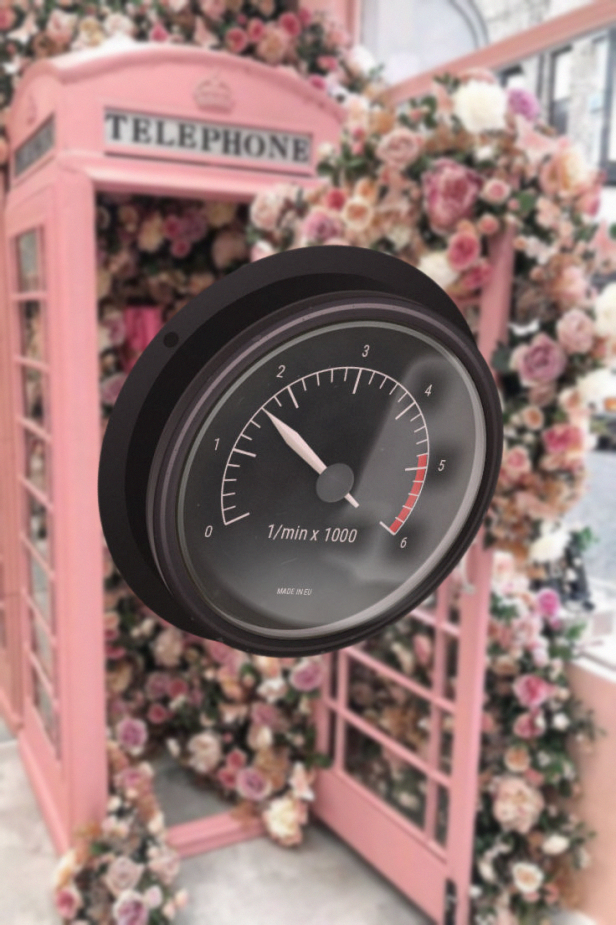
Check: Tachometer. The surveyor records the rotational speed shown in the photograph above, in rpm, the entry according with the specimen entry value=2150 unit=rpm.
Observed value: value=1600 unit=rpm
